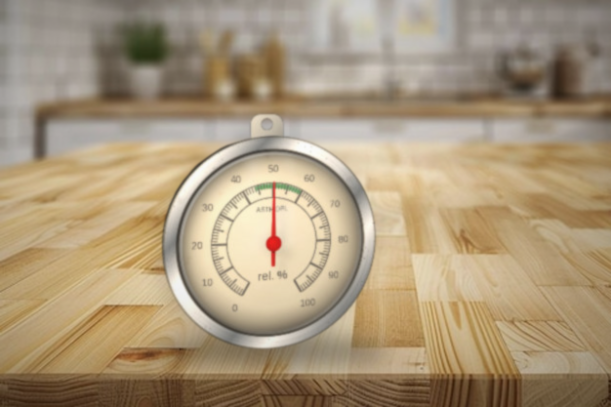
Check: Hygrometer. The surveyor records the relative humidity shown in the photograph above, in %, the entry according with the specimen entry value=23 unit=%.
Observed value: value=50 unit=%
